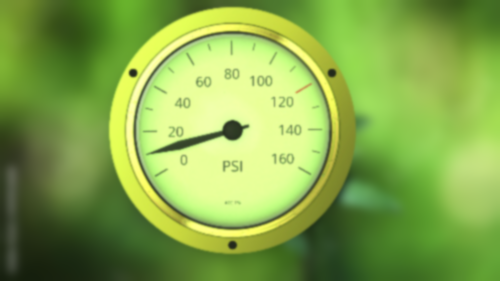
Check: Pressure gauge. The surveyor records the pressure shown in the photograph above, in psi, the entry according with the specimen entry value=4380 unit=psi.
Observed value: value=10 unit=psi
